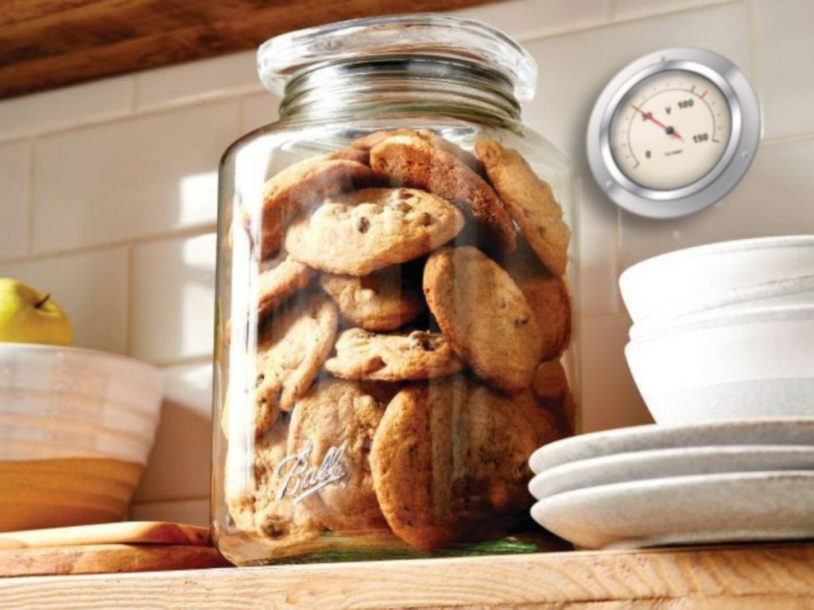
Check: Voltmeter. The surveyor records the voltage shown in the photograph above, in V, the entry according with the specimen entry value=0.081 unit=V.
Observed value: value=50 unit=V
